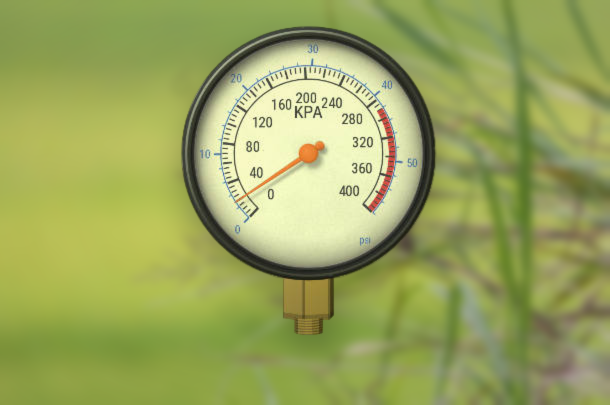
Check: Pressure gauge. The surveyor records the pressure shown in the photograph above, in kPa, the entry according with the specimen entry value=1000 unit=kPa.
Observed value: value=20 unit=kPa
